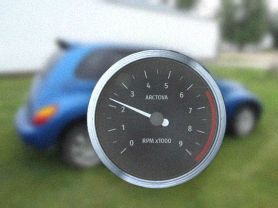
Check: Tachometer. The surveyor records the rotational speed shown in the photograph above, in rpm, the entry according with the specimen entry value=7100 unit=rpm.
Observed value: value=2250 unit=rpm
